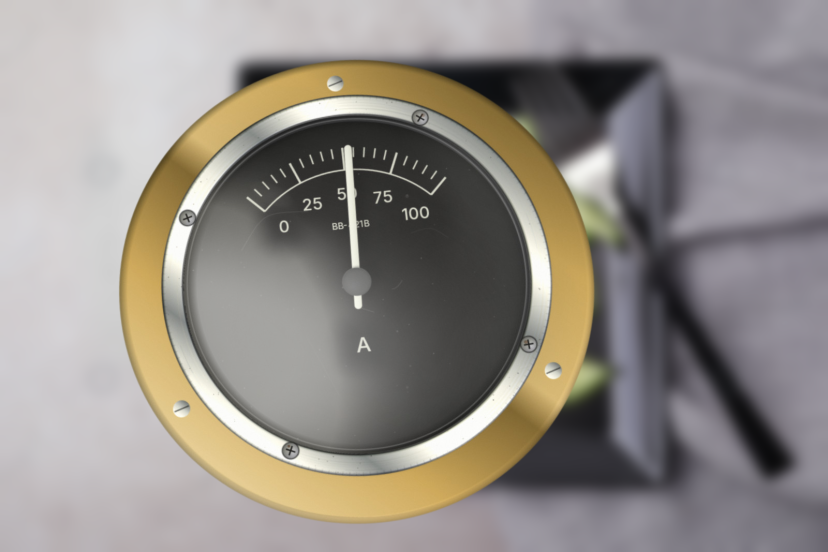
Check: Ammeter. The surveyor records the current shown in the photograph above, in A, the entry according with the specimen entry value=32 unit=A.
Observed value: value=52.5 unit=A
